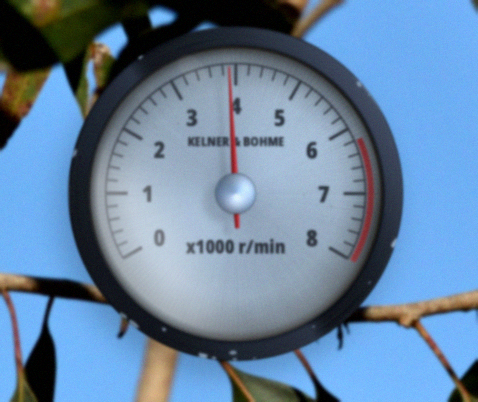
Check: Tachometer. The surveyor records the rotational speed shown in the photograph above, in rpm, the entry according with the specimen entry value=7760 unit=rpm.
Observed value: value=3900 unit=rpm
